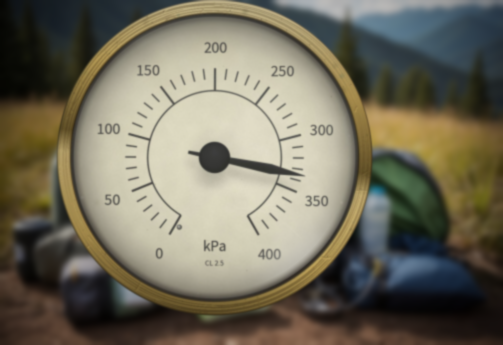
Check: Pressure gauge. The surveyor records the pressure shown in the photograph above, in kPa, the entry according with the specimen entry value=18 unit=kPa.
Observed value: value=335 unit=kPa
